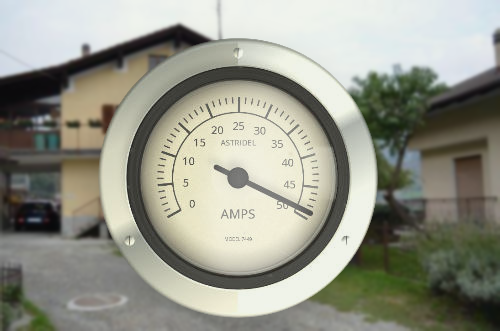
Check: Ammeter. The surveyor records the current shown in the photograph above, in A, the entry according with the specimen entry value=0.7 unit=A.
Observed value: value=49 unit=A
